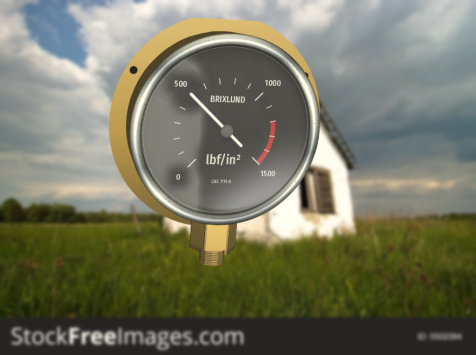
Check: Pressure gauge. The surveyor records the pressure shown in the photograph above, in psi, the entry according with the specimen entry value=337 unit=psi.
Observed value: value=500 unit=psi
